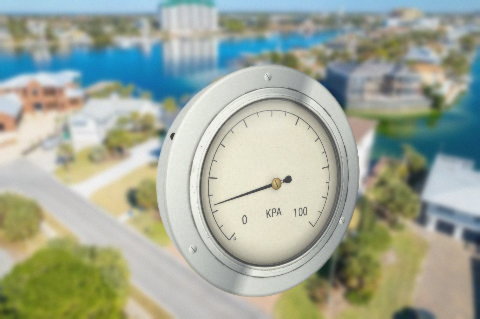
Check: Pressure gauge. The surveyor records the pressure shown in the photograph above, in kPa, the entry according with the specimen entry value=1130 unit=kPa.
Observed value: value=12.5 unit=kPa
